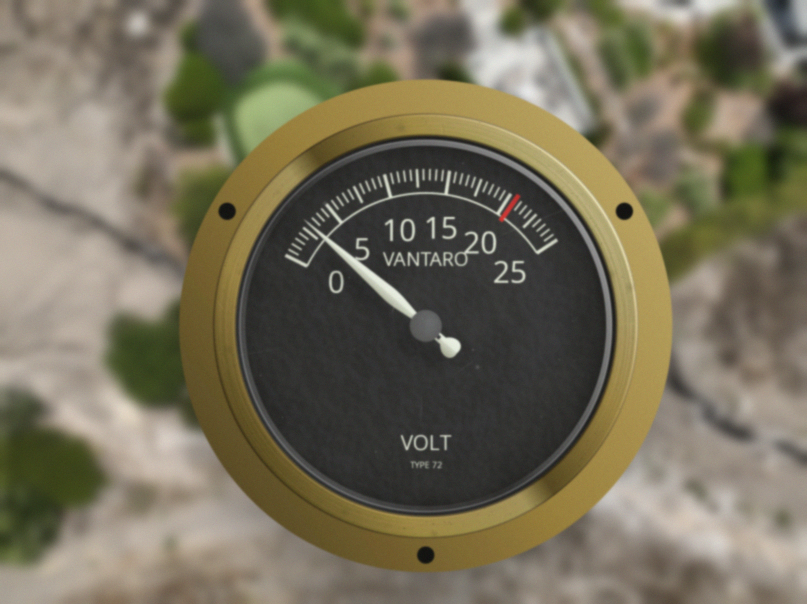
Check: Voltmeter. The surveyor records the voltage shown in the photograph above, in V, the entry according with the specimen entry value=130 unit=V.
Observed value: value=3 unit=V
